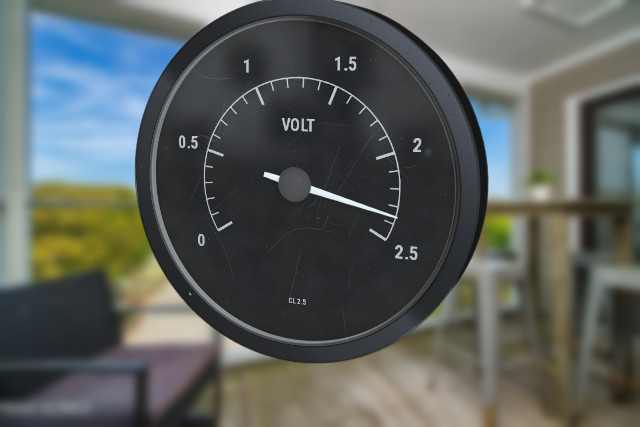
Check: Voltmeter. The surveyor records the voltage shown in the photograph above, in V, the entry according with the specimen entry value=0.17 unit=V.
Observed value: value=2.35 unit=V
